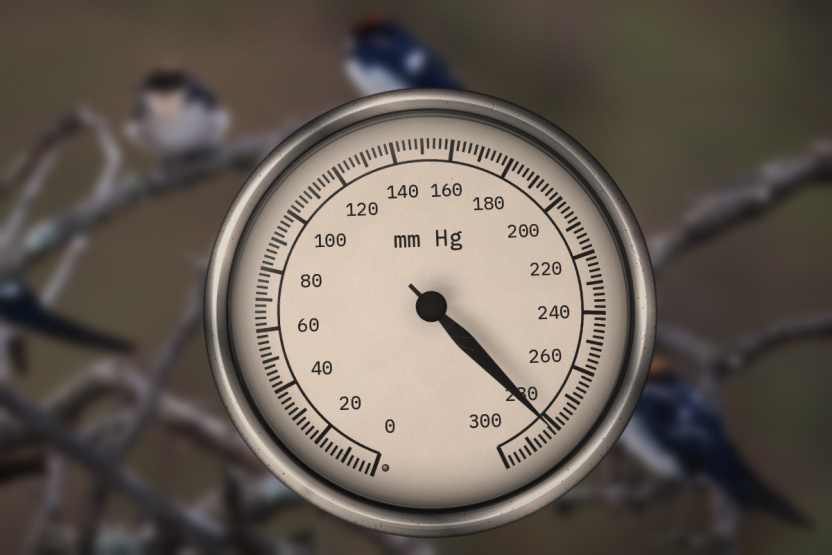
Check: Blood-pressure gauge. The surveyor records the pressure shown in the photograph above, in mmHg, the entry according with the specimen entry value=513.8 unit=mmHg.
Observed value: value=282 unit=mmHg
